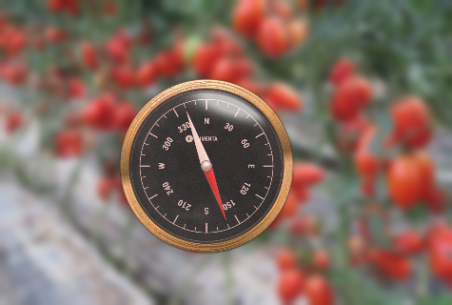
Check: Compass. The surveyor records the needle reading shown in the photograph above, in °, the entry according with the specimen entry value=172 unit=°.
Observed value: value=160 unit=°
